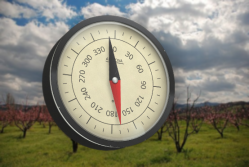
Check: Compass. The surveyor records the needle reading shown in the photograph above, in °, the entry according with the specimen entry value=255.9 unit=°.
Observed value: value=170 unit=°
